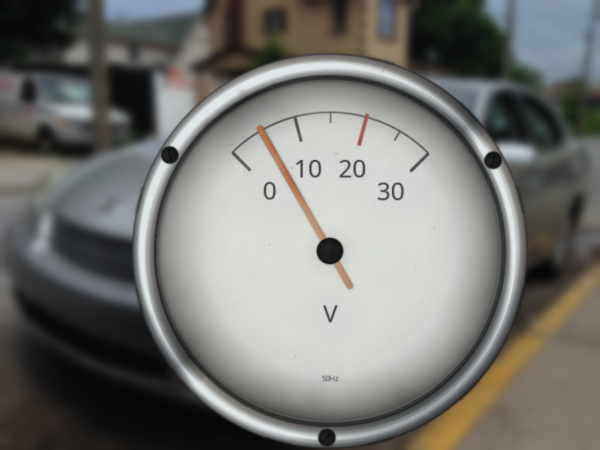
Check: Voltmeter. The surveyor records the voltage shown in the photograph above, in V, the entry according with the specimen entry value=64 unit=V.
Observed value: value=5 unit=V
